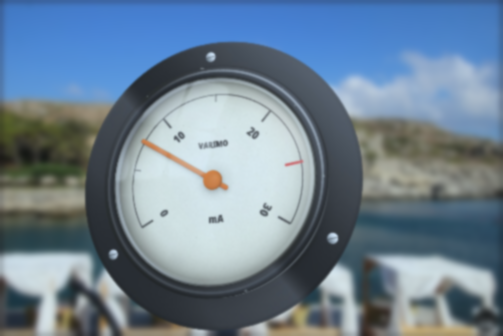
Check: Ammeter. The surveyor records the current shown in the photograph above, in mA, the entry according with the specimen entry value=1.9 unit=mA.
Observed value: value=7.5 unit=mA
